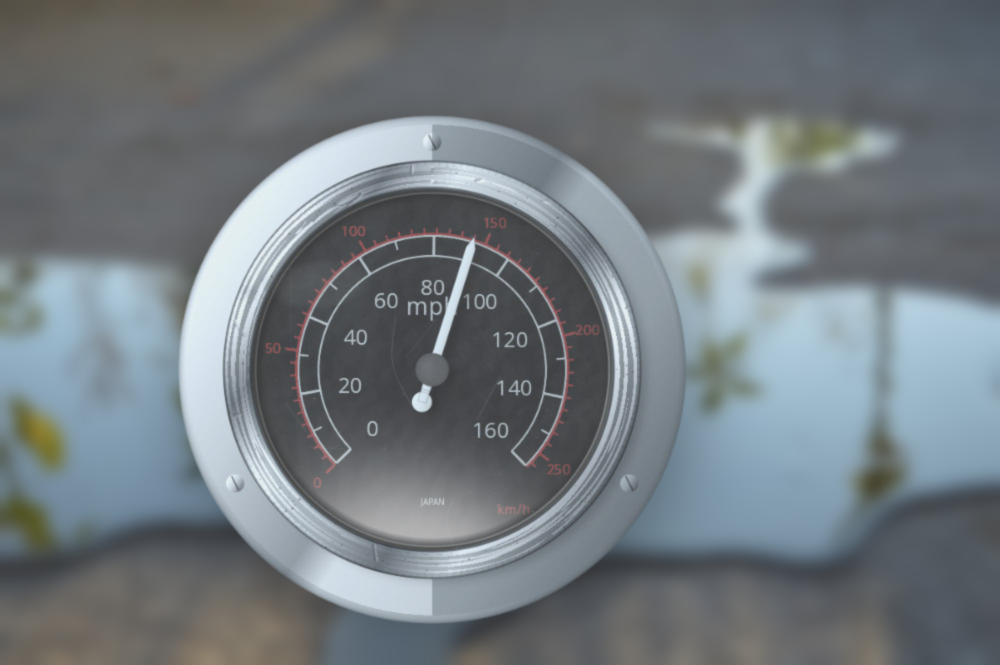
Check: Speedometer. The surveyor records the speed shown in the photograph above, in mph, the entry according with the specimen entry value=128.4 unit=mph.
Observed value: value=90 unit=mph
